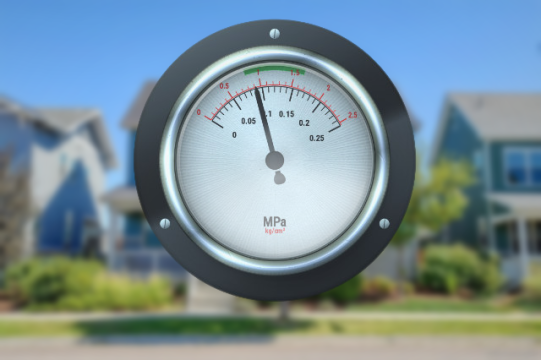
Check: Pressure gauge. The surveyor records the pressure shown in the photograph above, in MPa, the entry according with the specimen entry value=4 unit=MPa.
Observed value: value=0.09 unit=MPa
